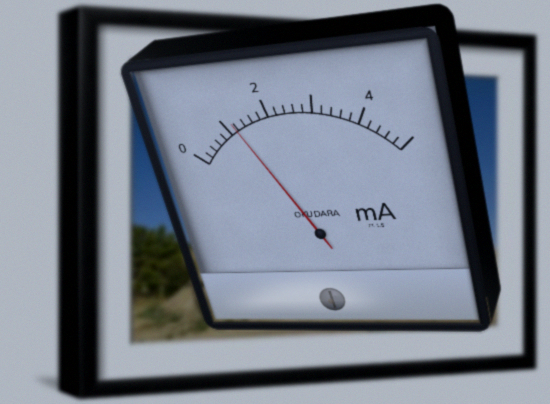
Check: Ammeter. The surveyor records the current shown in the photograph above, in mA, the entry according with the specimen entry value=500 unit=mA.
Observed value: value=1.2 unit=mA
